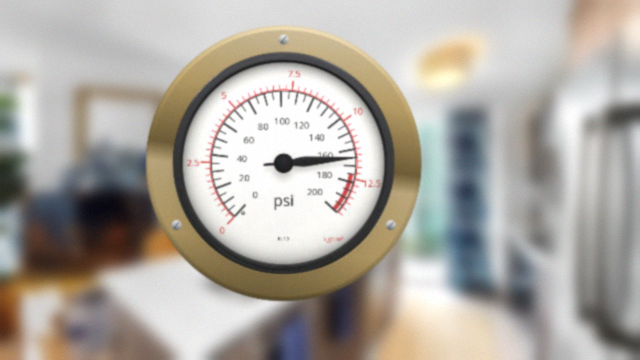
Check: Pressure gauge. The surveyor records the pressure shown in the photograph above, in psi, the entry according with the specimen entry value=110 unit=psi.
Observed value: value=165 unit=psi
